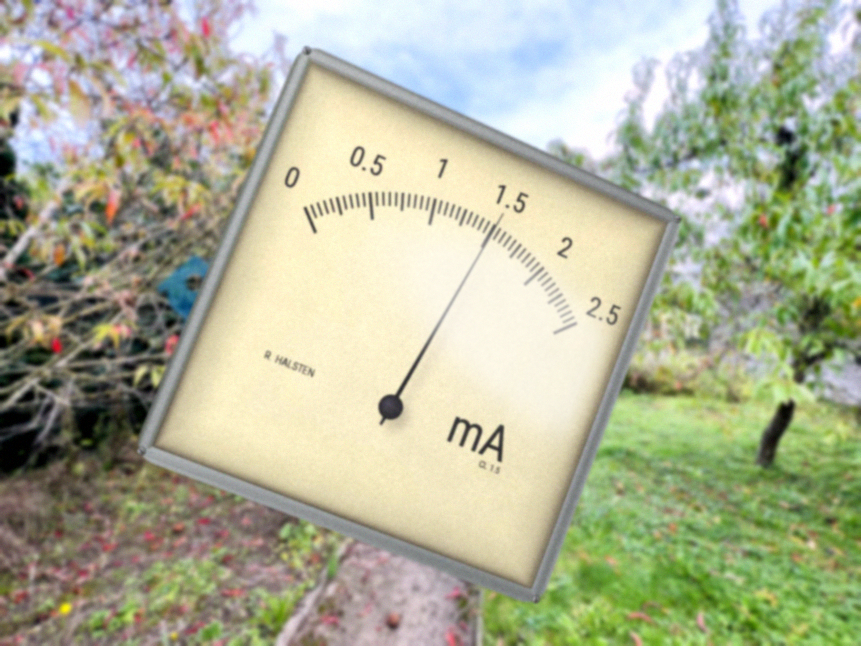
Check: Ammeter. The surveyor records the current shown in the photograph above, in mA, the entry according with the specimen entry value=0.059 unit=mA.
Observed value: value=1.5 unit=mA
